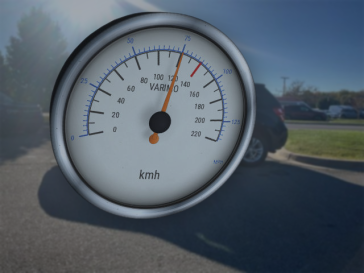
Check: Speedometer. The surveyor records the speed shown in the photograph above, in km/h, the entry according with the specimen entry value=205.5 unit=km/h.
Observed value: value=120 unit=km/h
